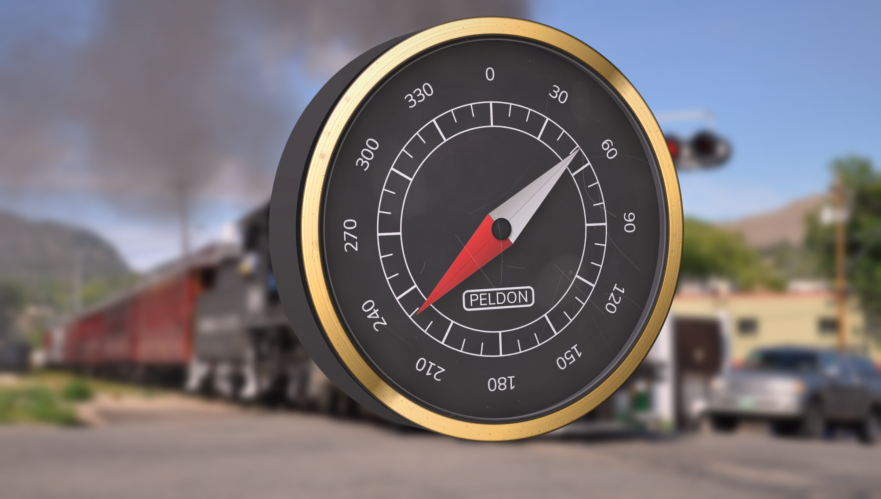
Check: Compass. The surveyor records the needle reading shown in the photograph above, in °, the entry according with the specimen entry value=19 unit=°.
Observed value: value=230 unit=°
